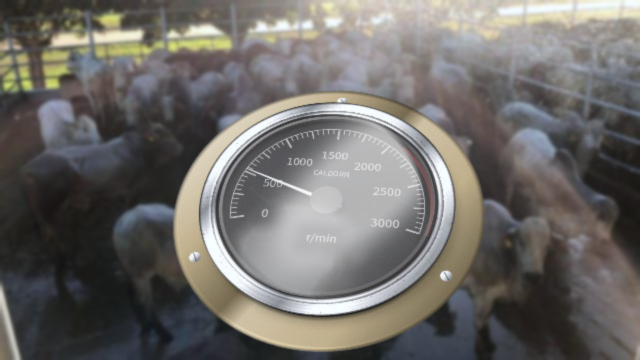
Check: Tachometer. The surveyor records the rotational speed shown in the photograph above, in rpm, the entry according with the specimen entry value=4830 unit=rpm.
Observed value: value=500 unit=rpm
